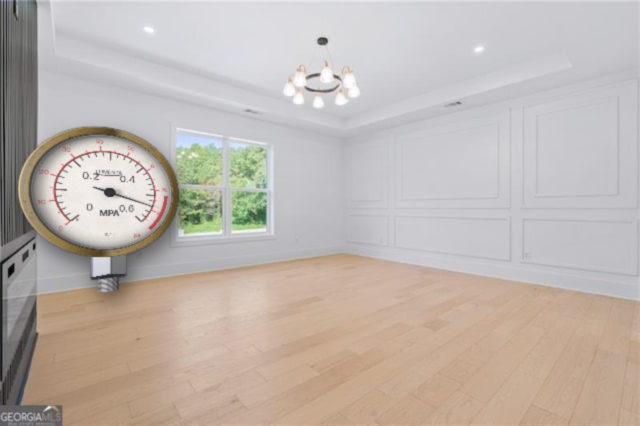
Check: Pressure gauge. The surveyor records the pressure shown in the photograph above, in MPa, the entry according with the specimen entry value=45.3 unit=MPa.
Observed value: value=0.54 unit=MPa
